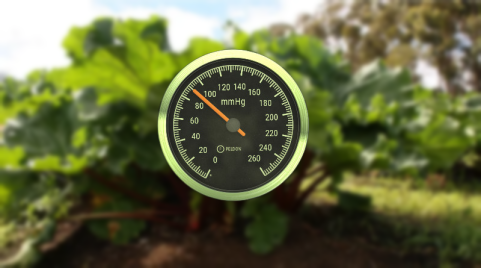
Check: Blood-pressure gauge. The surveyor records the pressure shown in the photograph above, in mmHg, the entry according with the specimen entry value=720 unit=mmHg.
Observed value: value=90 unit=mmHg
